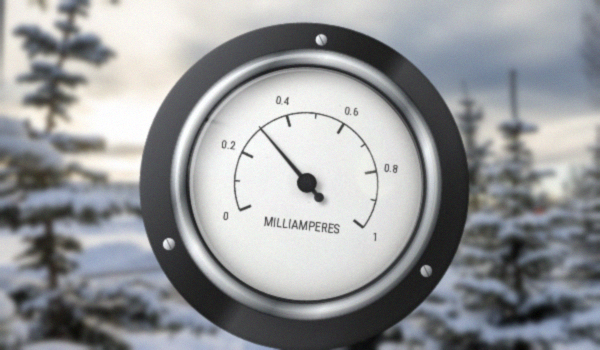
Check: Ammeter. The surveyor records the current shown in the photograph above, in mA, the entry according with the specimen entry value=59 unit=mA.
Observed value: value=0.3 unit=mA
